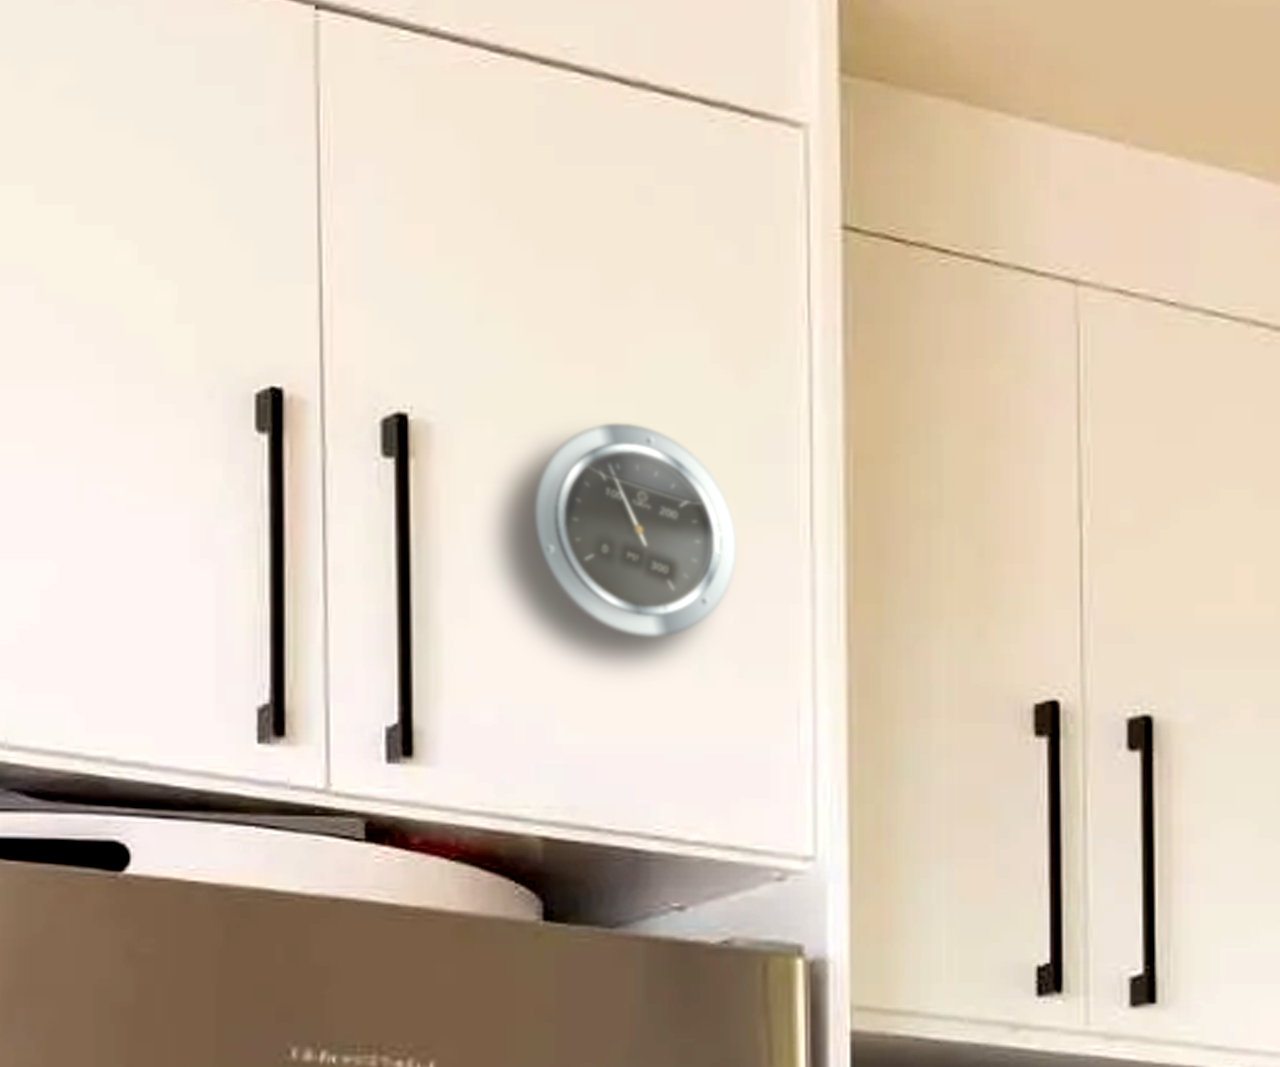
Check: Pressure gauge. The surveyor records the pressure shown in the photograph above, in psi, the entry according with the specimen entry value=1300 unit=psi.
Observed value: value=110 unit=psi
